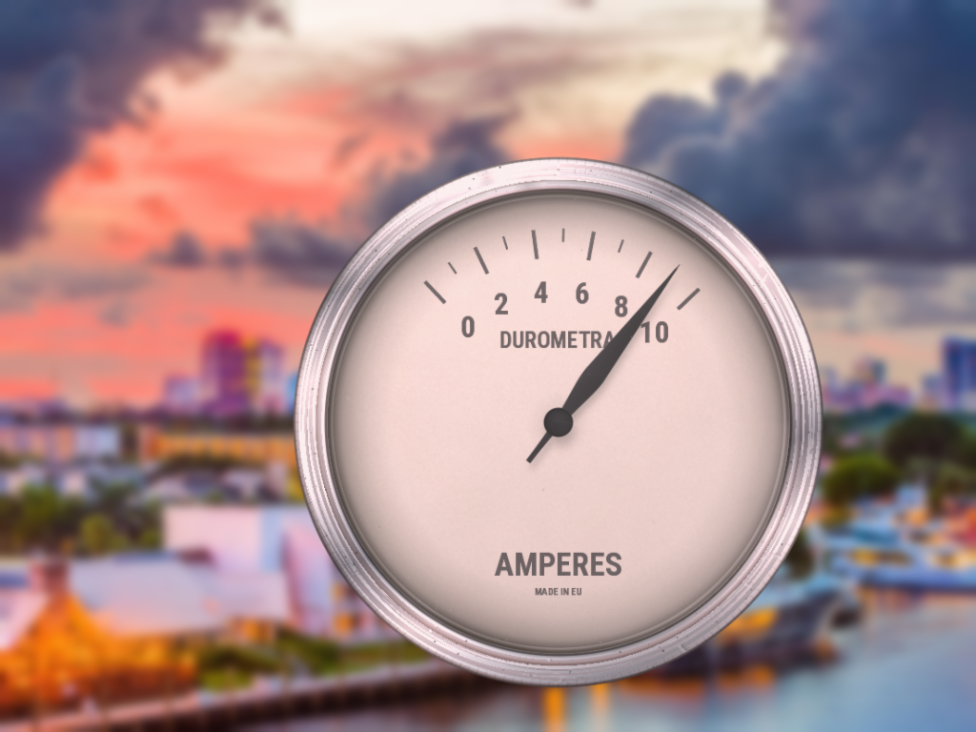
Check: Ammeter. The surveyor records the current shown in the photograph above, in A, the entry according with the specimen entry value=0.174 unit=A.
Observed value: value=9 unit=A
